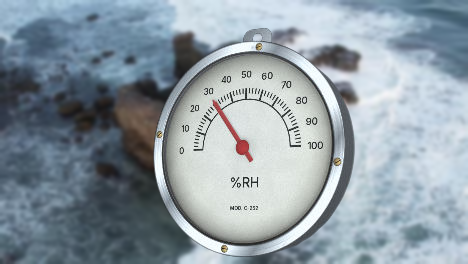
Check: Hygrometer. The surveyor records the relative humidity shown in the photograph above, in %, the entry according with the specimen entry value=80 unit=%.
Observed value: value=30 unit=%
